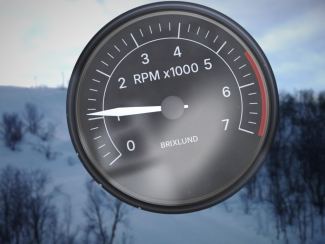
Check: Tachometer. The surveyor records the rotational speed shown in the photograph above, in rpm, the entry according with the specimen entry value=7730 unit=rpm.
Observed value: value=1100 unit=rpm
